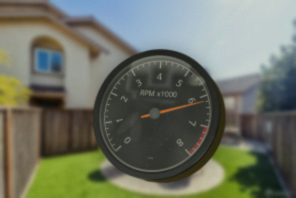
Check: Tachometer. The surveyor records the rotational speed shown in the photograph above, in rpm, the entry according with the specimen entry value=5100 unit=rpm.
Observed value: value=6200 unit=rpm
